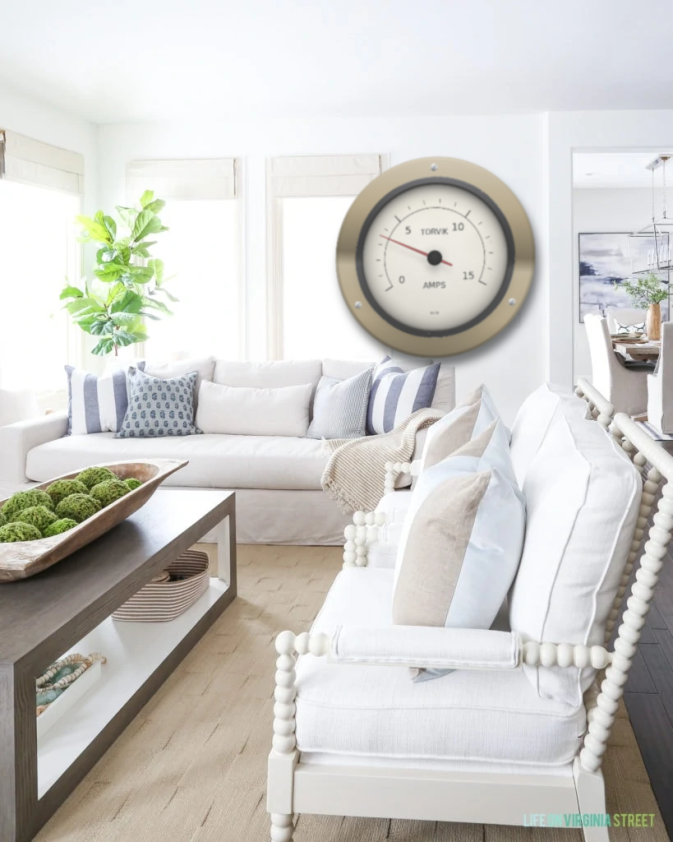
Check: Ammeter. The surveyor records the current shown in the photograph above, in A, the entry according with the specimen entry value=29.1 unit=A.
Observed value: value=3.5 unit=A
